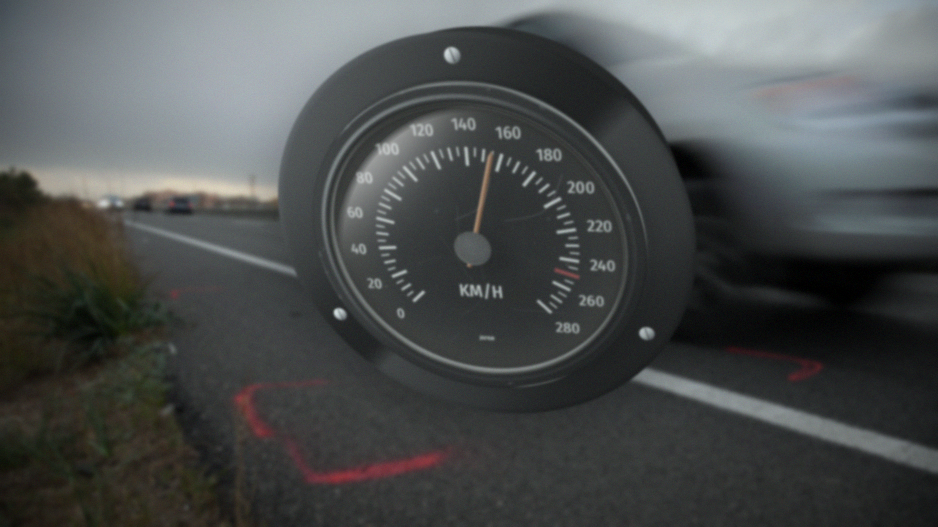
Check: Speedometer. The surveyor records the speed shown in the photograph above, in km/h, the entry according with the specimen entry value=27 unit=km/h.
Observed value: value=155 unit=km/h
